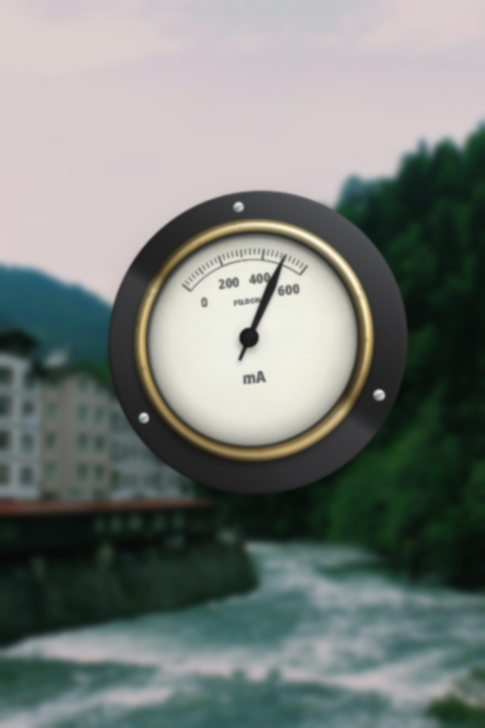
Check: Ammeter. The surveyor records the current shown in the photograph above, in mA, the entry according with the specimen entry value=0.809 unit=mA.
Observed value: value=500 unit=mA
